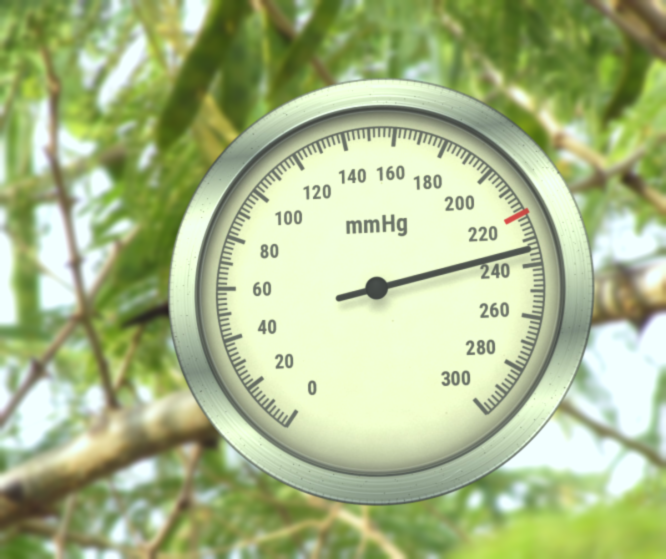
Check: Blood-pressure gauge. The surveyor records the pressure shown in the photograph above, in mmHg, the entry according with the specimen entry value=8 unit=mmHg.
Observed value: value=234 unit=mmHg
